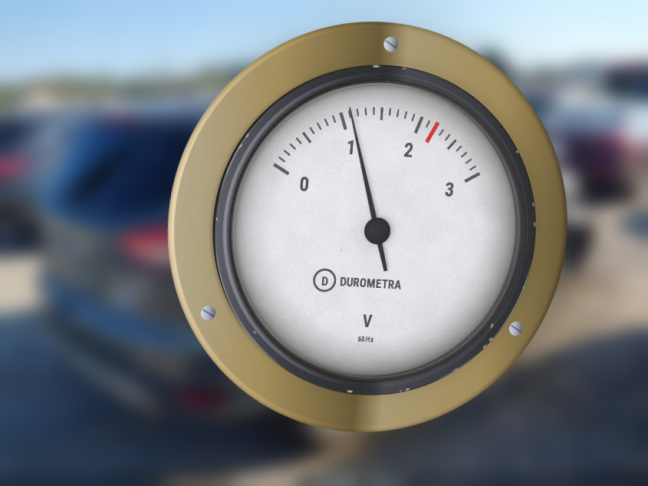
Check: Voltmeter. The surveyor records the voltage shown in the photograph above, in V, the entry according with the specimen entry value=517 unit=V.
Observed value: value=1.1 unit=V
